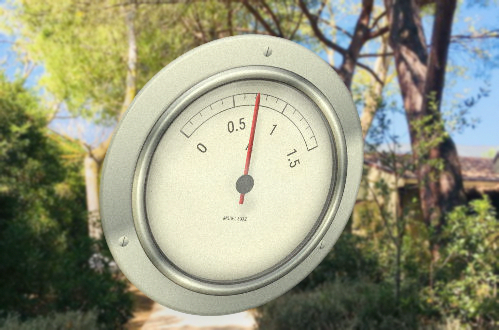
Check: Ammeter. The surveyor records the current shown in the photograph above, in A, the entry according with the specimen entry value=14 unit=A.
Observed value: value=0.7 unit=A
